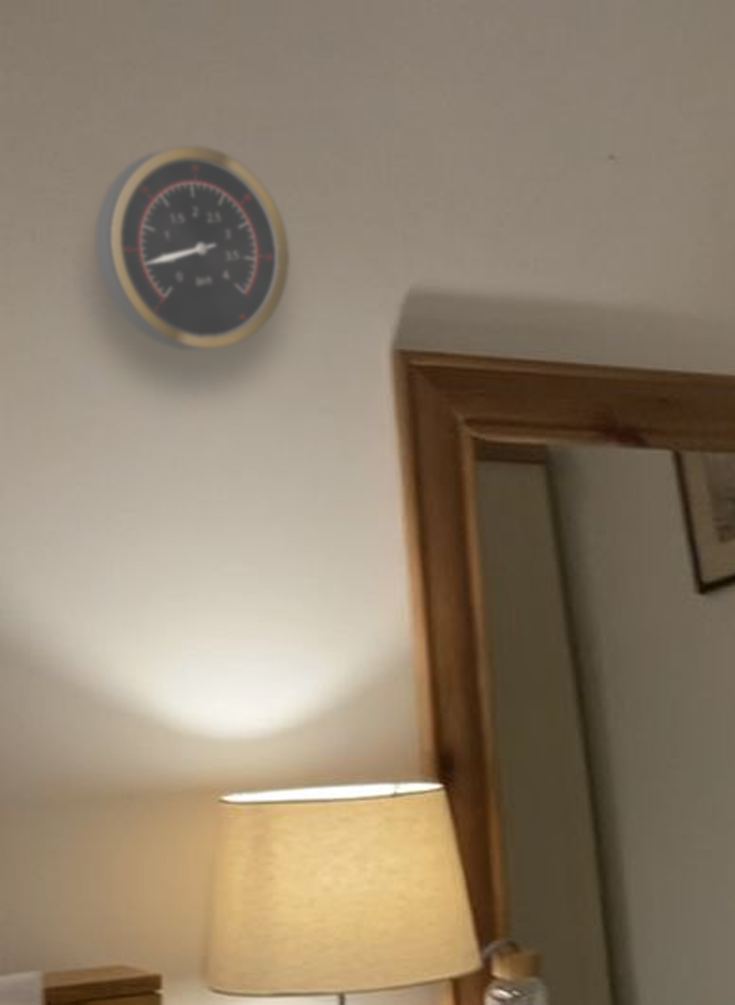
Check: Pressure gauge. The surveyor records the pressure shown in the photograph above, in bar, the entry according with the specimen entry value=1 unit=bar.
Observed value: value=0.5 unit=bar
